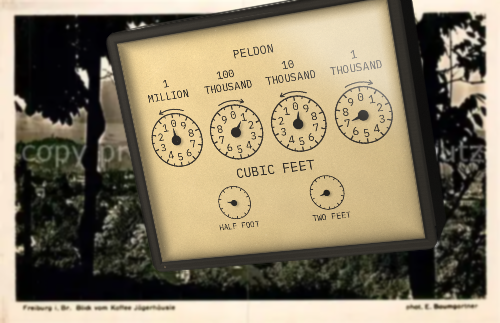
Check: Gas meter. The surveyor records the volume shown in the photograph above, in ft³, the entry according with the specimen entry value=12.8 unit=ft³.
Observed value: value=9700 unit=ft³
